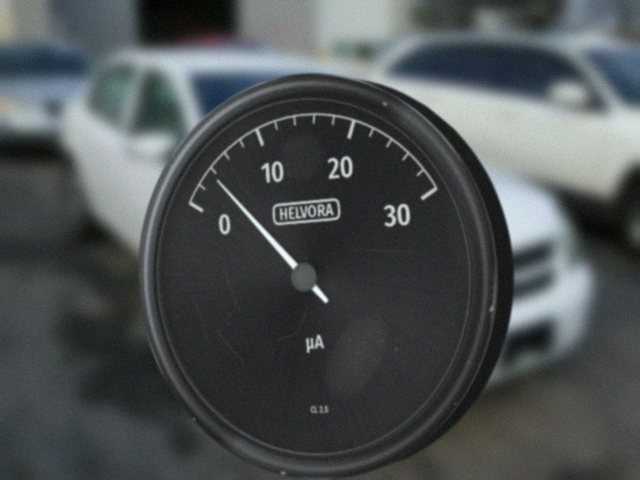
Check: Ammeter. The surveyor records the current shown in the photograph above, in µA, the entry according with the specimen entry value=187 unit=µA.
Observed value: value=4 unit=µA
